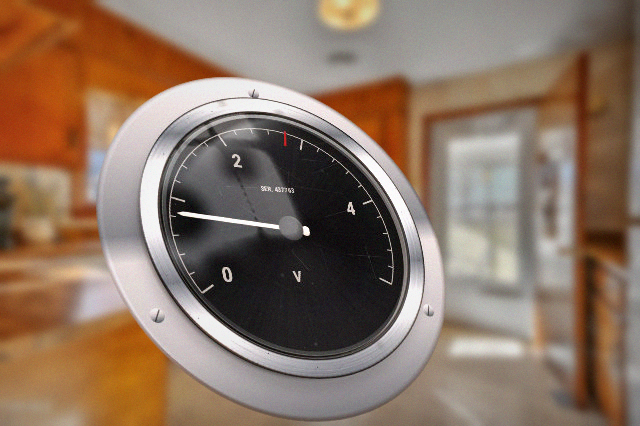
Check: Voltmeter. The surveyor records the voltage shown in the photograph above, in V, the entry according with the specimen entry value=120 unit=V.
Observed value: value=0.8 unit=V
